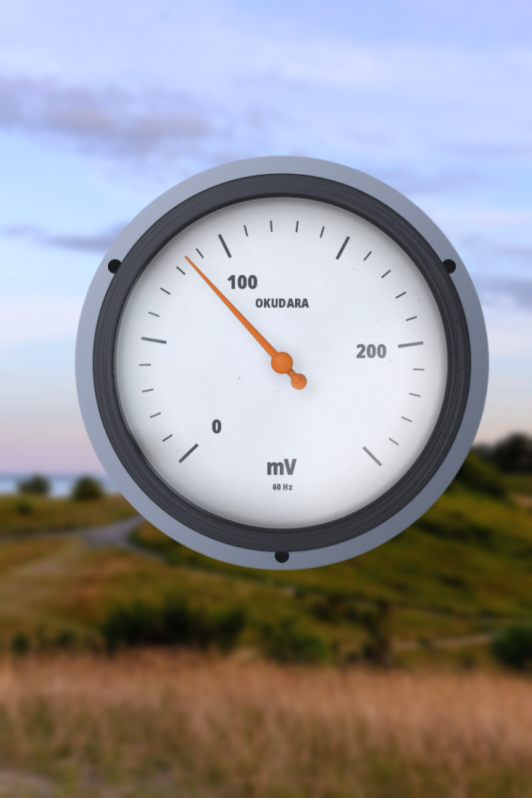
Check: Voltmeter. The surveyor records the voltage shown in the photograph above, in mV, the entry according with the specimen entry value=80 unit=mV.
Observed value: value=85 unit=mV
